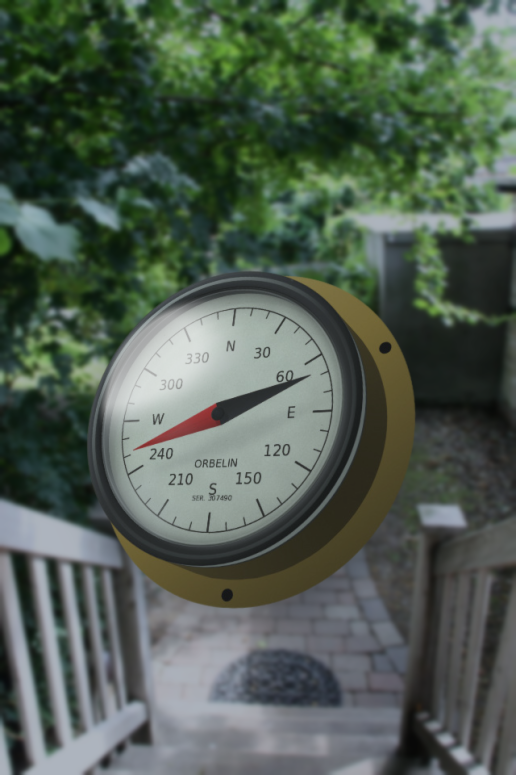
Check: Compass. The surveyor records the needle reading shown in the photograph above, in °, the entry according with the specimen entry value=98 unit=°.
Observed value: value=250 unit=°
